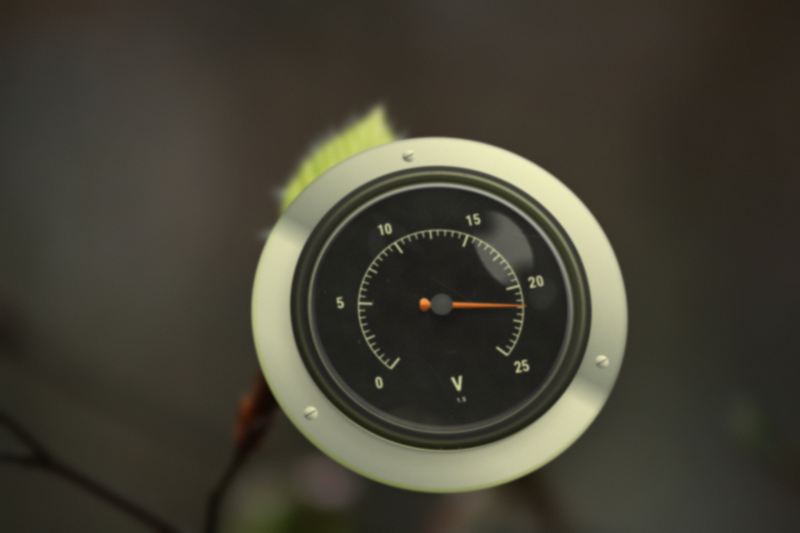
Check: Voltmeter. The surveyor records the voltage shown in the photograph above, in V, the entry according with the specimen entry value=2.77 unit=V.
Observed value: value=21.5 unit=V
